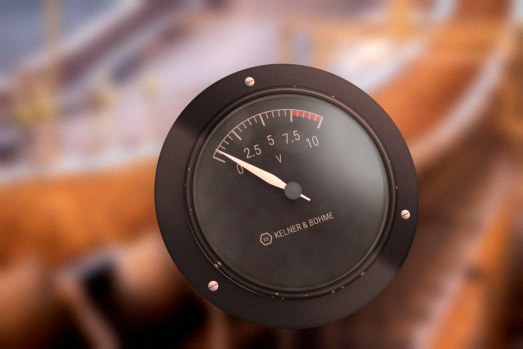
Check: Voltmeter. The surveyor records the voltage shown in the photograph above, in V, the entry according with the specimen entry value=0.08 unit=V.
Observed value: value=0.5 unit=V
